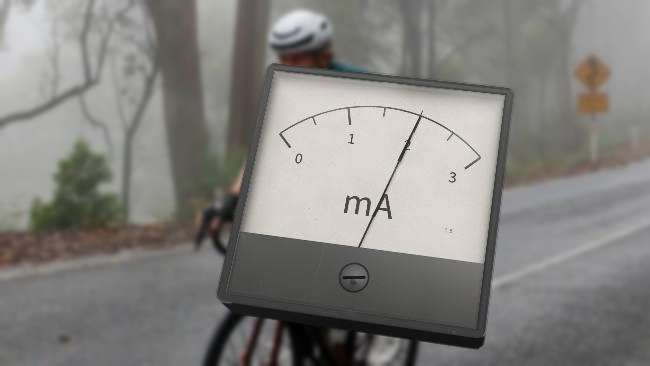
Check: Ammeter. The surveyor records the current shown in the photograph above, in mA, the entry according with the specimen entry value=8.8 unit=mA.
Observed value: value=2 unit=mA
